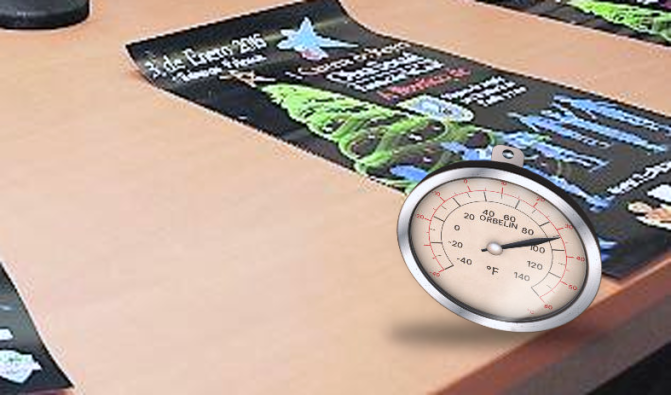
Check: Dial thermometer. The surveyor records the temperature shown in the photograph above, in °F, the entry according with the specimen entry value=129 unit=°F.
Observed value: value=90 unit=°F
